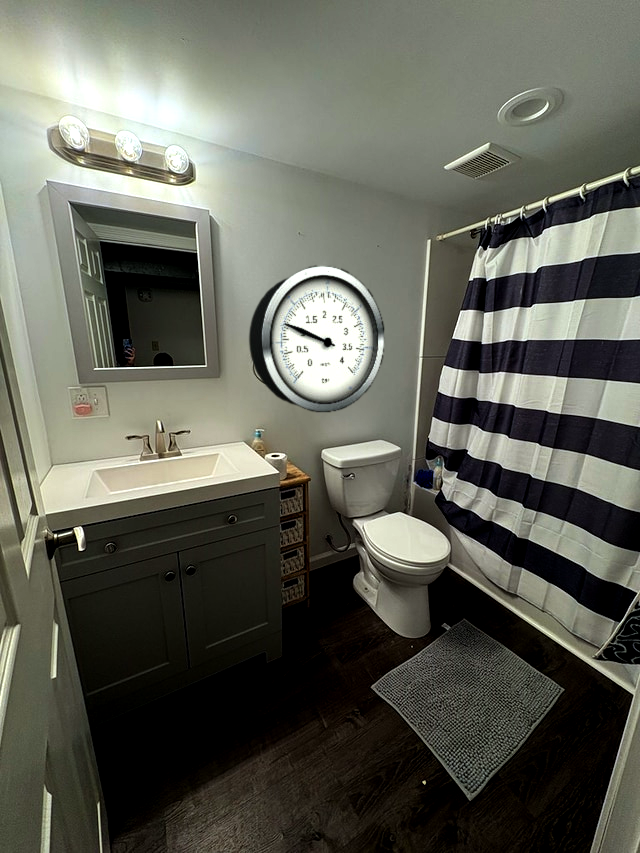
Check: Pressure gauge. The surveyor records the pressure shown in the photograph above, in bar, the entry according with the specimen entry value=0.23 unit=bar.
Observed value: value=1 unit=bar
